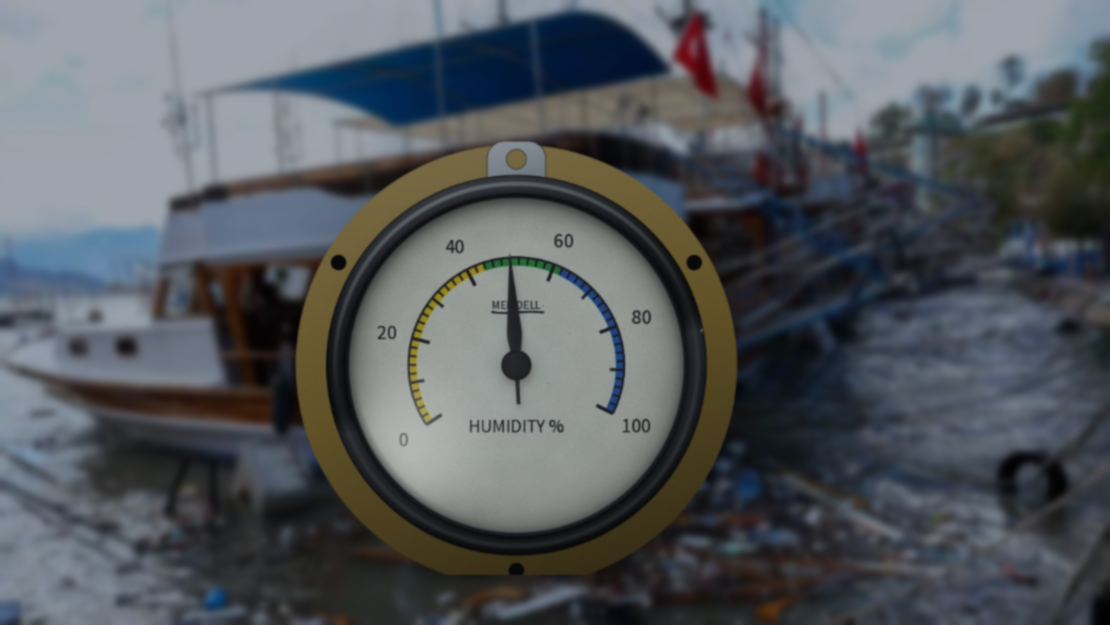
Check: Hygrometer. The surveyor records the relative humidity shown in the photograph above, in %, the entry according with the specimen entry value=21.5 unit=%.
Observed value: value=50 unit=%
